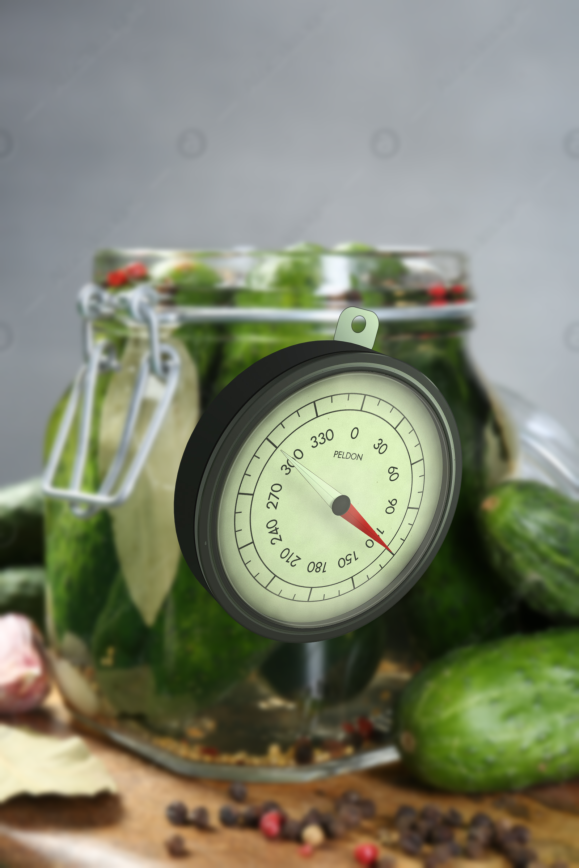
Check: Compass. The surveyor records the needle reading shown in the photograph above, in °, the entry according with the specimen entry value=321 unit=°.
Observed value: value=120 unit=°
